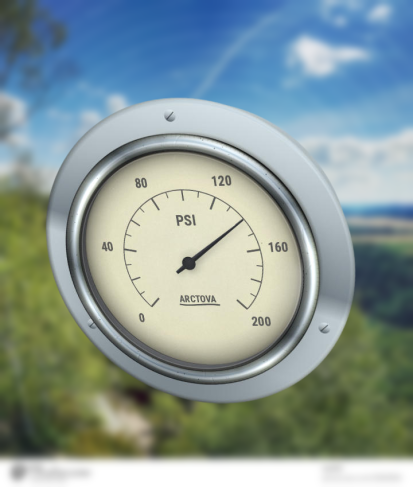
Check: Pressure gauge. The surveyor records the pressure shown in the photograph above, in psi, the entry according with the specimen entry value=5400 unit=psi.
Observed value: value=140 unit=psi
